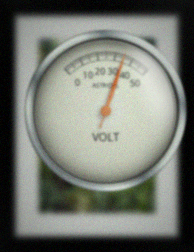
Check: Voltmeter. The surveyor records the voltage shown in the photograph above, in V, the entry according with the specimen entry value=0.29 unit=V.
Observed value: value=35 unit=V
